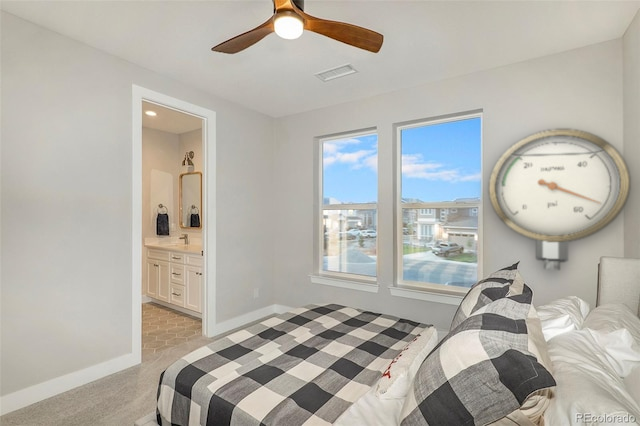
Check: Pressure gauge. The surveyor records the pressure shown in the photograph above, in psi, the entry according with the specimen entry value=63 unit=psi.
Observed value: value=55 unit=psi
